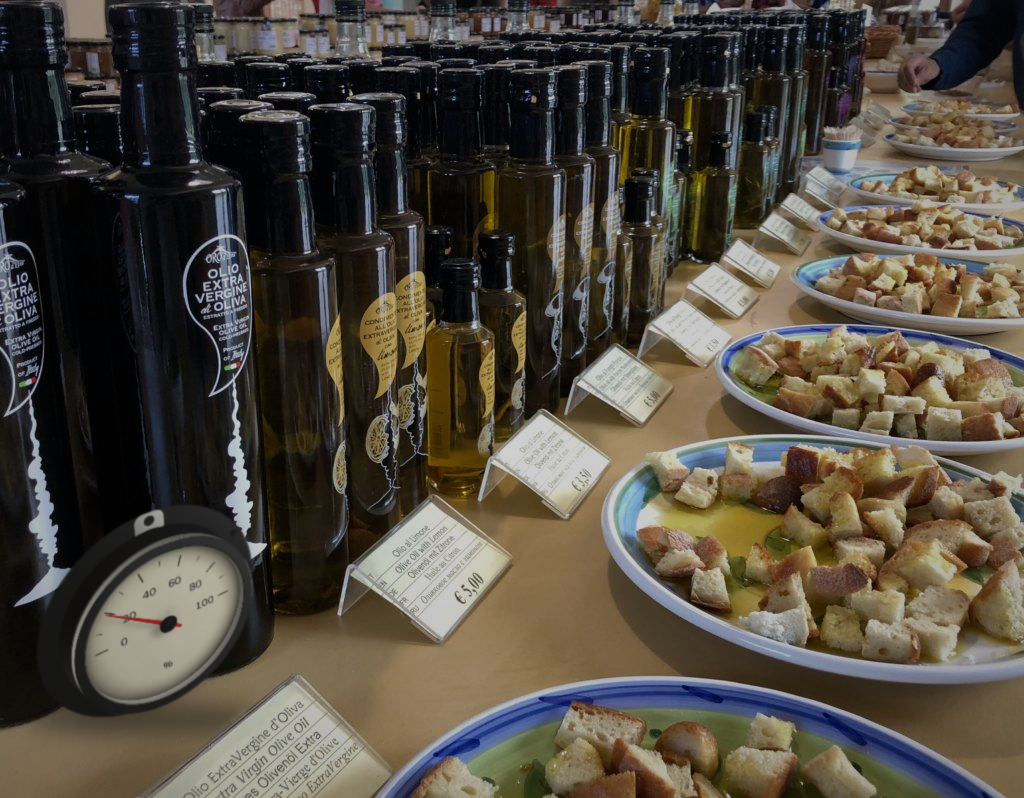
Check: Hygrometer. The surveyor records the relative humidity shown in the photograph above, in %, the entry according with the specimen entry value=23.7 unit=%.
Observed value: value=20 unit=%
